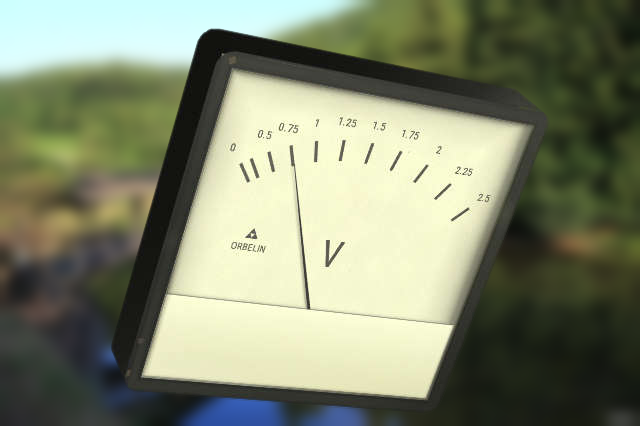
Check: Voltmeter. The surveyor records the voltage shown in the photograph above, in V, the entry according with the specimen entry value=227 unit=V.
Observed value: value=0.75 unit=V
